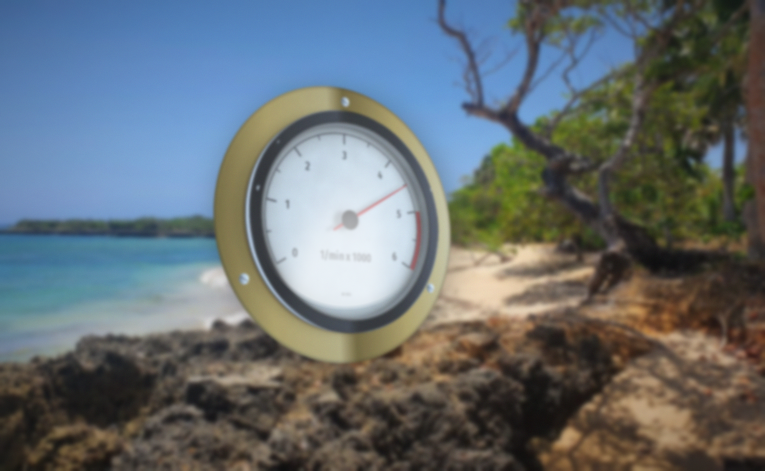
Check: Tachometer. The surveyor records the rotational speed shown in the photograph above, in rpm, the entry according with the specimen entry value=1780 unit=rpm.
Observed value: value=4500 unit=rpm
